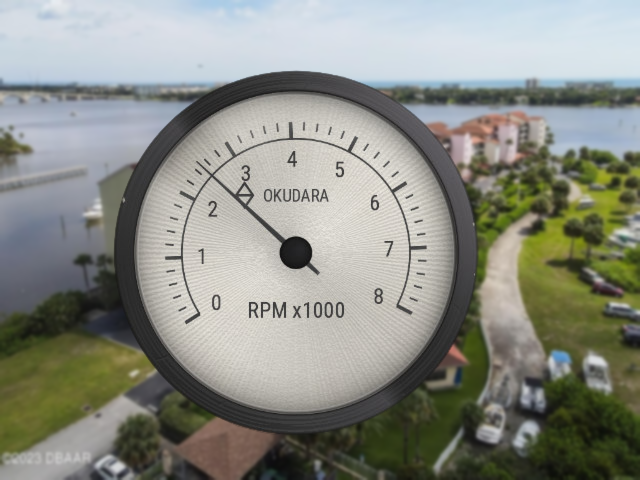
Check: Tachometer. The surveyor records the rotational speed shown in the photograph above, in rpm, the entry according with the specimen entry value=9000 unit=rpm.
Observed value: value=2500 unit=rpm
